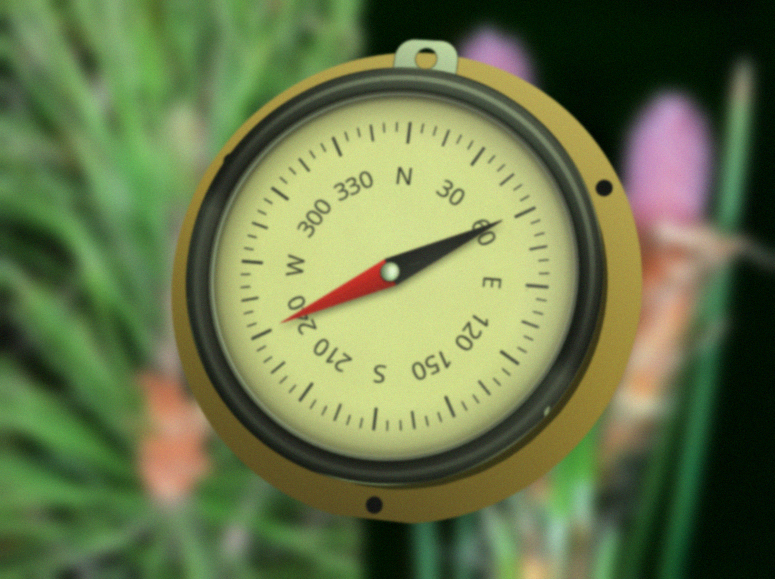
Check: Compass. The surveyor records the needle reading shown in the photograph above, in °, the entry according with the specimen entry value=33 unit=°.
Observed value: value=240 unit=°
